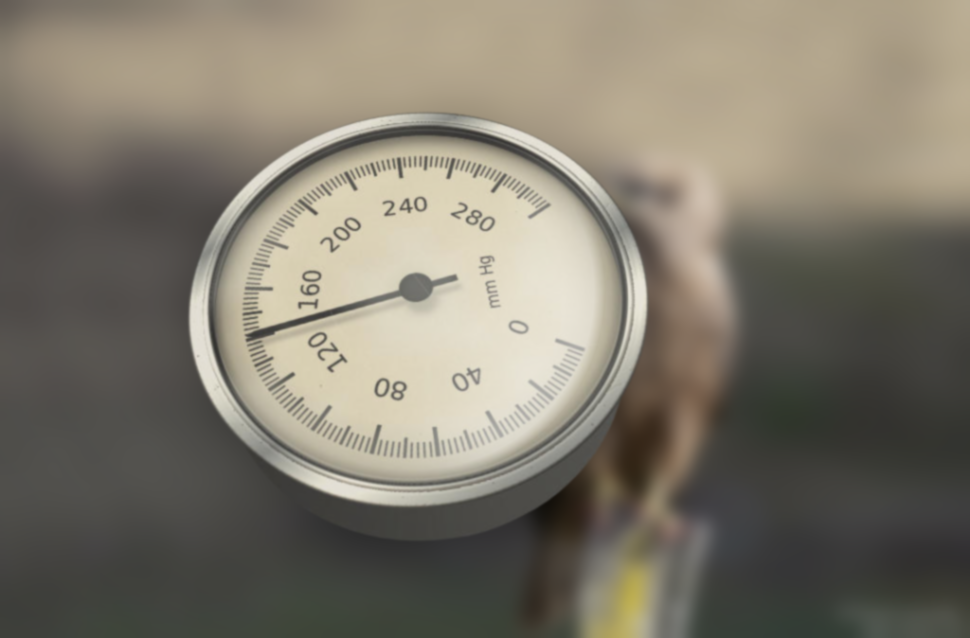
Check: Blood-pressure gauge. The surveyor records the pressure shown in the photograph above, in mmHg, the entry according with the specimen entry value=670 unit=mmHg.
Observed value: value=140 unit=mmHg
